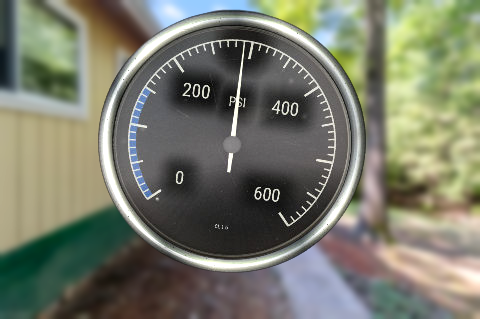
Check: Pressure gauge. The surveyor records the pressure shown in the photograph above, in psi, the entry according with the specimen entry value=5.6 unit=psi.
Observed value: value=290 unit=psi
